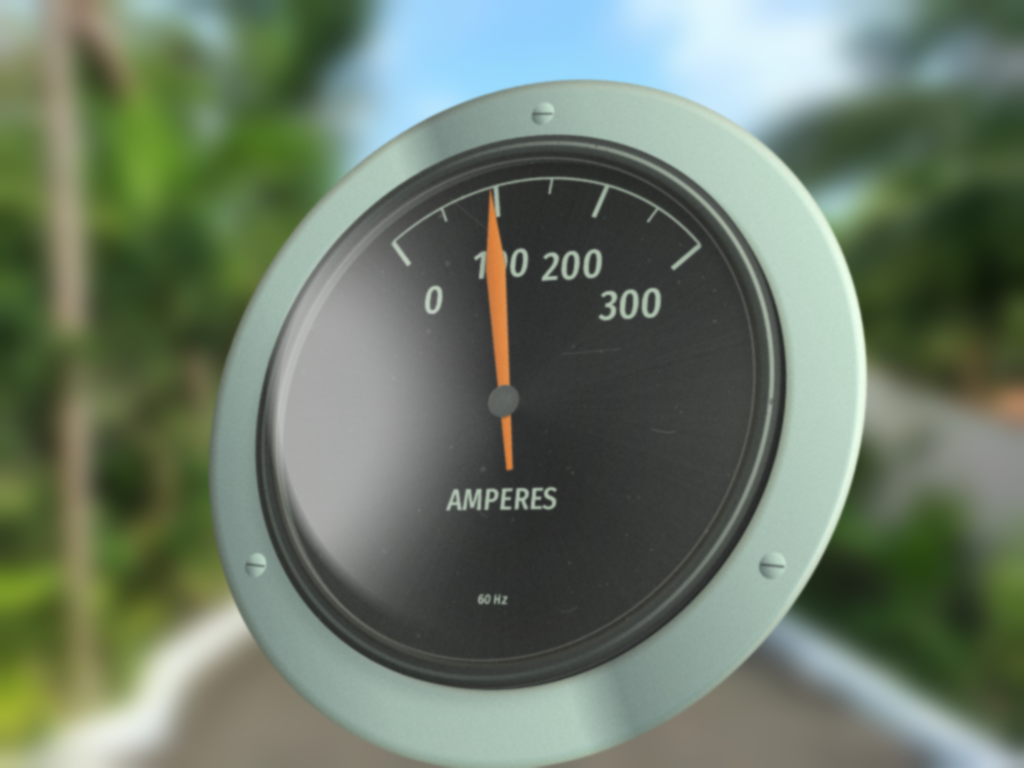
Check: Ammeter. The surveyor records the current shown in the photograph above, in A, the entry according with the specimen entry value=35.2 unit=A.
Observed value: value=100 unit=A
